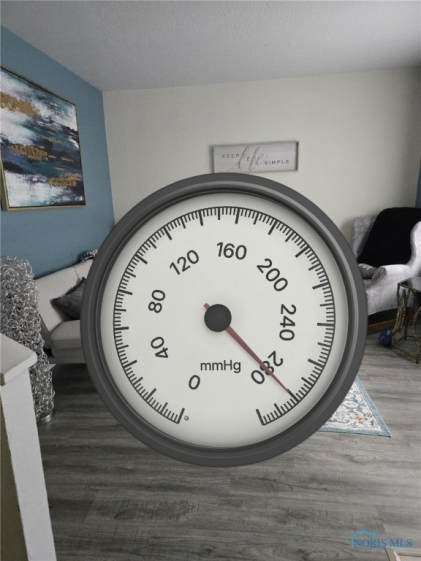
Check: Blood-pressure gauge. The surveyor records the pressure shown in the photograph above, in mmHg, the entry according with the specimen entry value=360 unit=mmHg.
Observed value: value=280 unit=mmHg
